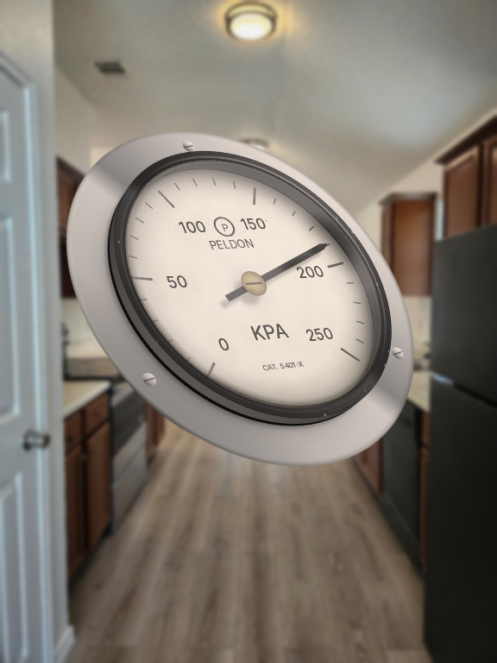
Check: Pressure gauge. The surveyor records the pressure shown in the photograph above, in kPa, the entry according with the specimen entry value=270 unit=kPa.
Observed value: value=190 unit=kPa
